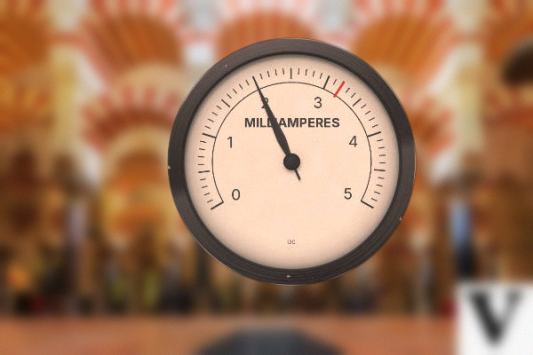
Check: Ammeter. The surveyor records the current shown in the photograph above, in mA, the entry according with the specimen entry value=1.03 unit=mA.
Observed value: value=2 unit=mA
